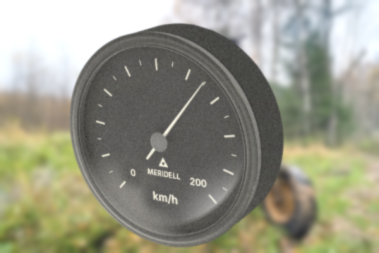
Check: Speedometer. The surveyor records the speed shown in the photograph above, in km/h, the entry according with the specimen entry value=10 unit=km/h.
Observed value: value=130 unit=km/h
